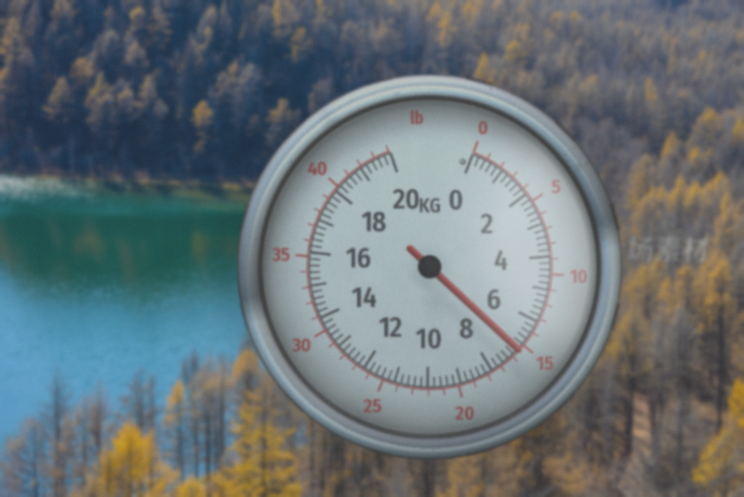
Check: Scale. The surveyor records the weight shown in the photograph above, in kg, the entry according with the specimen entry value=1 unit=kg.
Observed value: value=7 unit=kg
